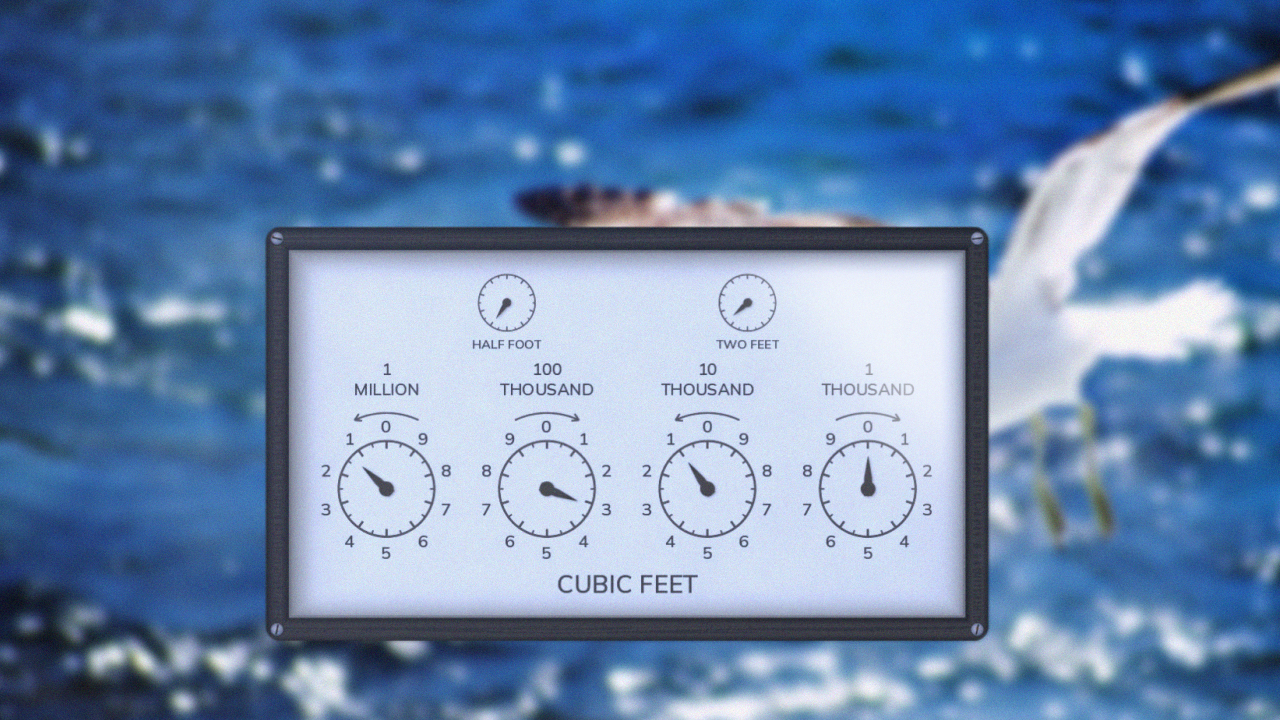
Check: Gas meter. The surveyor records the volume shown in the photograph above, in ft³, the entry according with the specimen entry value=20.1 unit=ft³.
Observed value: value=131000 unit=ft³
